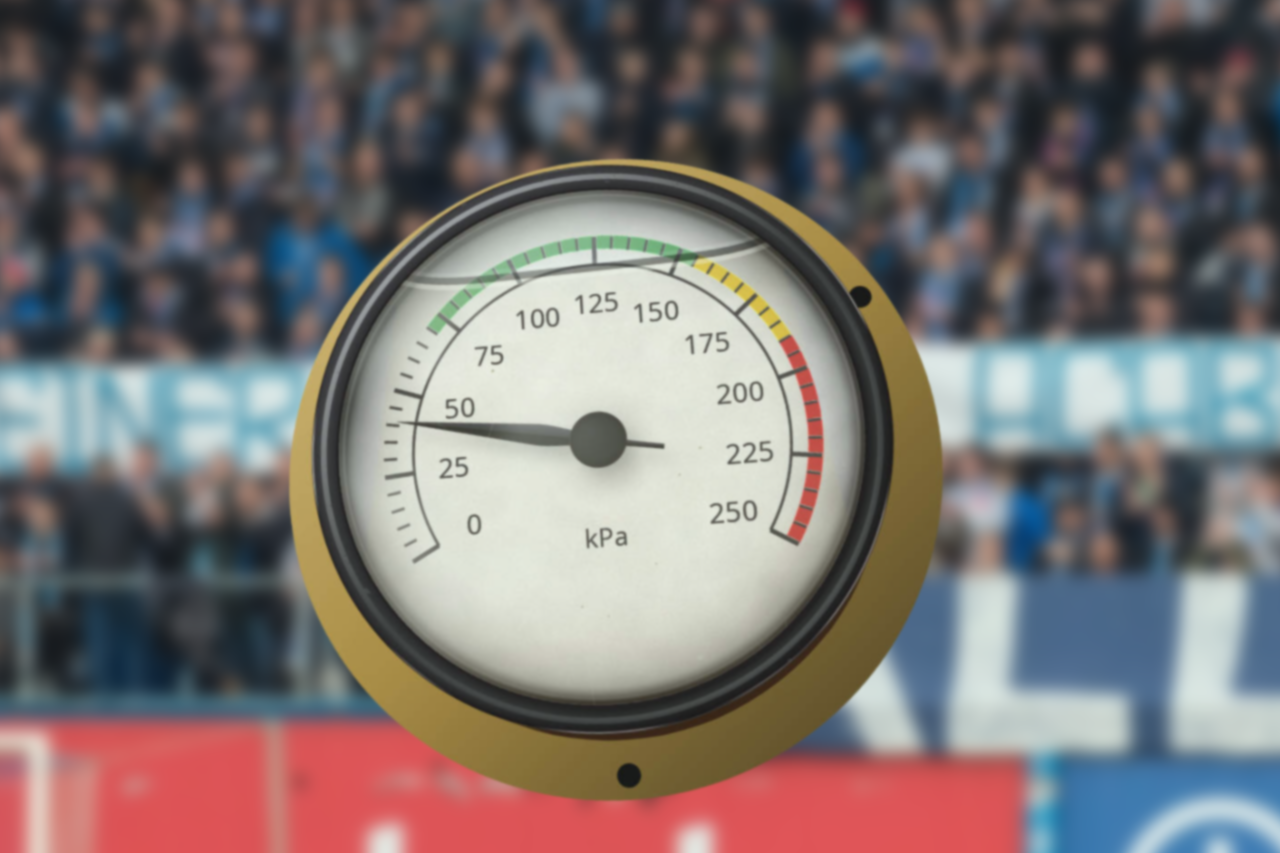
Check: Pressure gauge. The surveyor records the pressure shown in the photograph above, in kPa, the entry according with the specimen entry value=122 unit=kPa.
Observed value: value=40 unit=kPa
